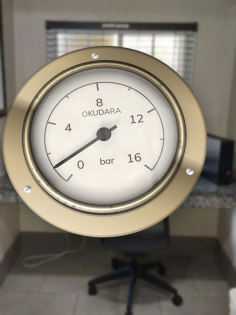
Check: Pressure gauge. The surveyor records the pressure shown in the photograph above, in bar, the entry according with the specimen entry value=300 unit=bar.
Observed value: value=1 unit=bar
